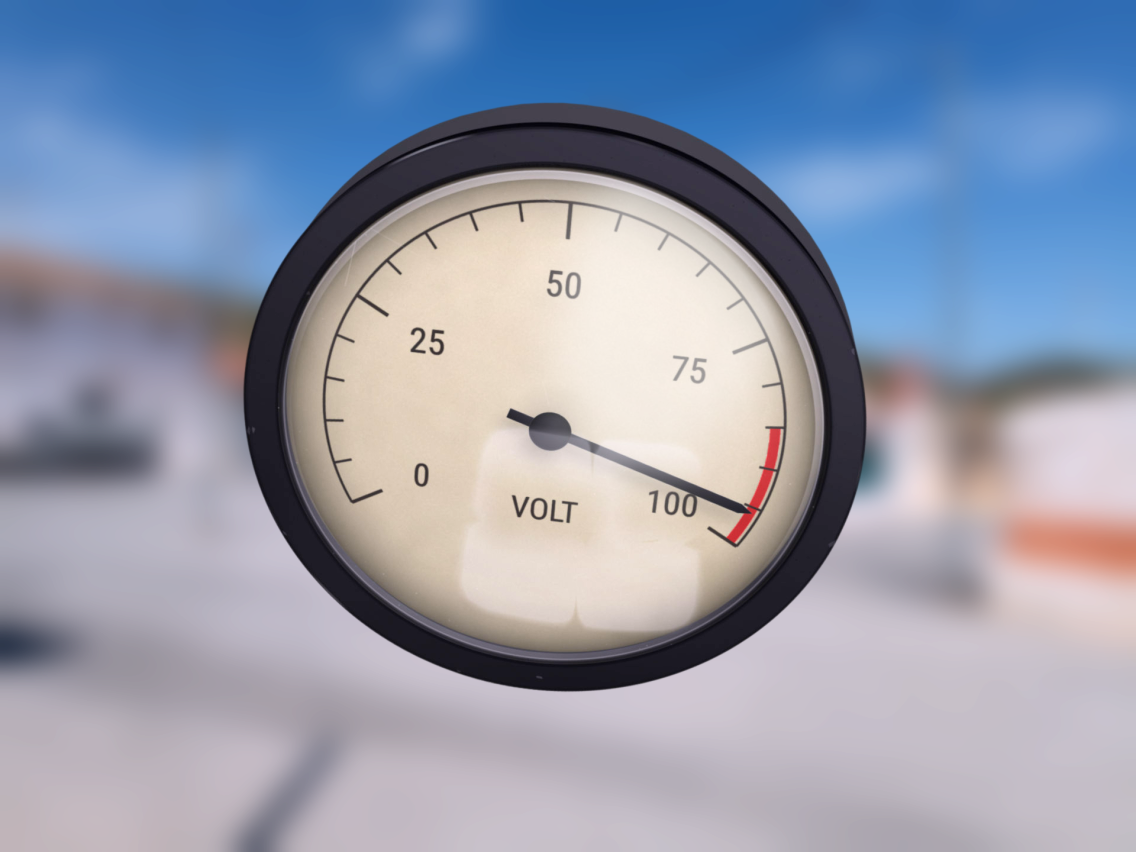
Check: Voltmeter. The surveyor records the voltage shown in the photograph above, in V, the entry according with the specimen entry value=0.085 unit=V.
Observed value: value=95 unit=V
